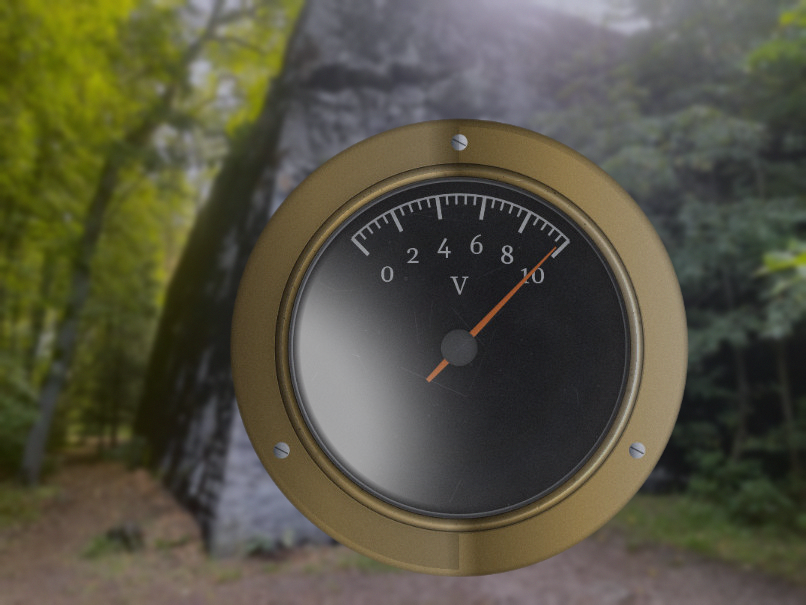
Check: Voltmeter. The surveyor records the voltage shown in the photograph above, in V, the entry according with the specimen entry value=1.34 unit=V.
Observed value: value=9.8 unit=V
